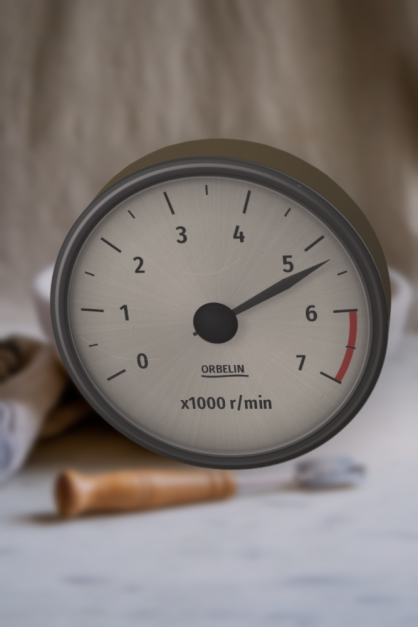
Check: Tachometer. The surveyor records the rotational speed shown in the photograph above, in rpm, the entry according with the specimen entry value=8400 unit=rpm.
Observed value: value=5250 unit=rpm
